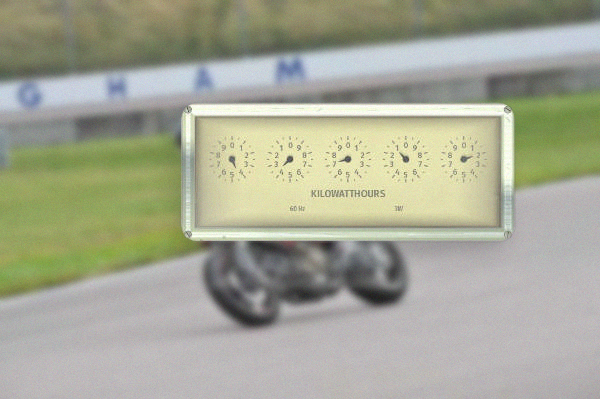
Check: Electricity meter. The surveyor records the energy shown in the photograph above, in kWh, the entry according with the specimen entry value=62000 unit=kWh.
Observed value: value=43712 unit=kWh
